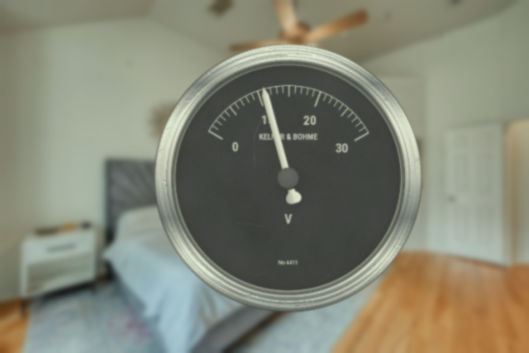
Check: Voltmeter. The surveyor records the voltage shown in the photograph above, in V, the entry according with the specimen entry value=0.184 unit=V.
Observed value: value=11 unit=V
